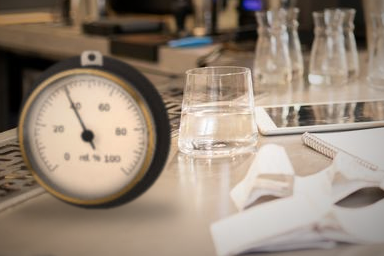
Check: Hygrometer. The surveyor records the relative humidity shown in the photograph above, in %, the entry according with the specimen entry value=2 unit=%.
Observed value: value=40 unit=%
